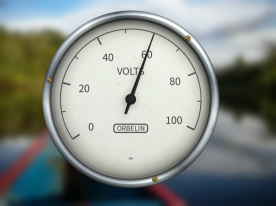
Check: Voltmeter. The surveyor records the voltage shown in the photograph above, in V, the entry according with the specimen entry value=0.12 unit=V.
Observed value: value=60 unit=V
